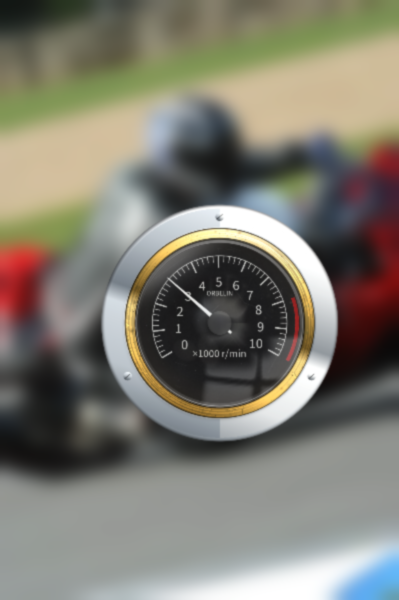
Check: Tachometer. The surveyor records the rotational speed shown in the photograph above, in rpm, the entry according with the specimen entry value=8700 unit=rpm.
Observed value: value=3000 unit=rpm
